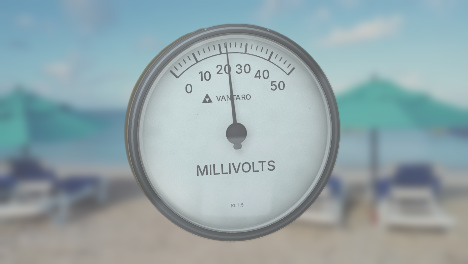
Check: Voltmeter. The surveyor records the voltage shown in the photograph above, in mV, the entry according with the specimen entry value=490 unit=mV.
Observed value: value=22 unit=mV
